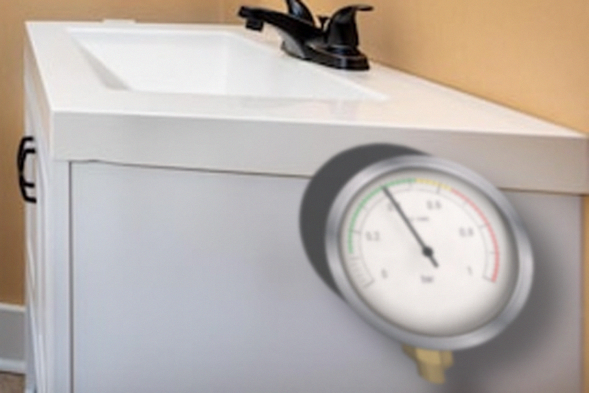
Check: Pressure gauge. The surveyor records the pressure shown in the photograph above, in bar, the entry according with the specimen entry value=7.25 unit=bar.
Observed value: value=0.4 unit=bar
